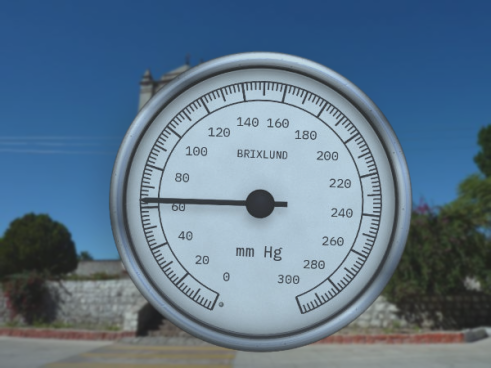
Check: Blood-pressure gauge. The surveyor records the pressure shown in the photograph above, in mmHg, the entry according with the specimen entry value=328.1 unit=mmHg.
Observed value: value=64 unit=mmHg
